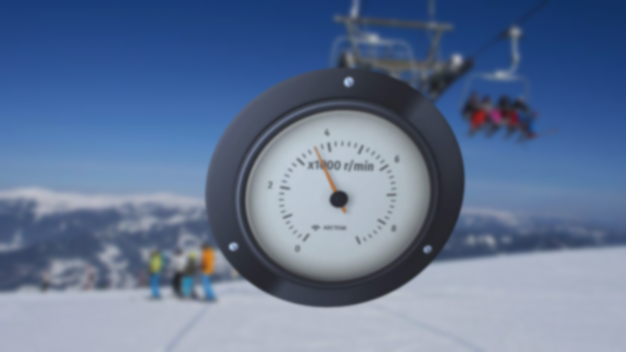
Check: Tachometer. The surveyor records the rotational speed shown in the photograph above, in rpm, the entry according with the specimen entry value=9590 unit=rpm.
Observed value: value=3600 unit=rpm
